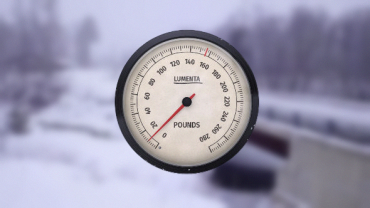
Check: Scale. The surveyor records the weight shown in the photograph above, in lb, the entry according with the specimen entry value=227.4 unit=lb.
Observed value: value=10 unit=lb
